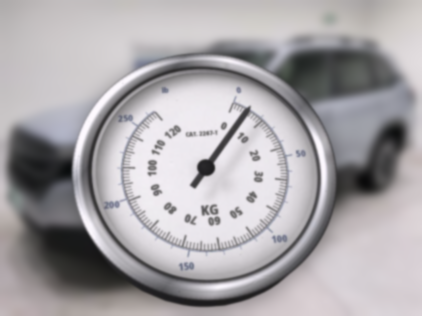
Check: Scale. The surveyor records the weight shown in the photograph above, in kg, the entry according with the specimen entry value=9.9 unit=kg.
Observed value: value=5 unit=kg
